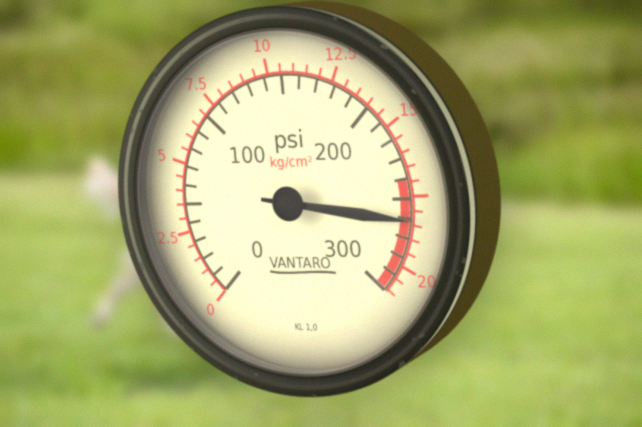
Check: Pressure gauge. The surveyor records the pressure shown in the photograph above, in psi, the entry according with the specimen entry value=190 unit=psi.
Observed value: value=260 unit=psi
